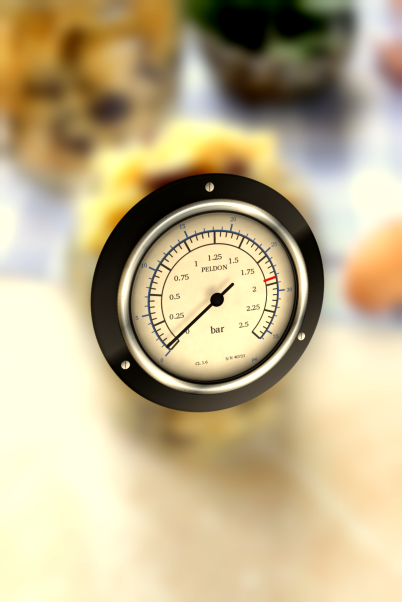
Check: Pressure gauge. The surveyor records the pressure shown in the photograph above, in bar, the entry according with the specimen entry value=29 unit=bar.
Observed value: value=0.05 unit=bar
